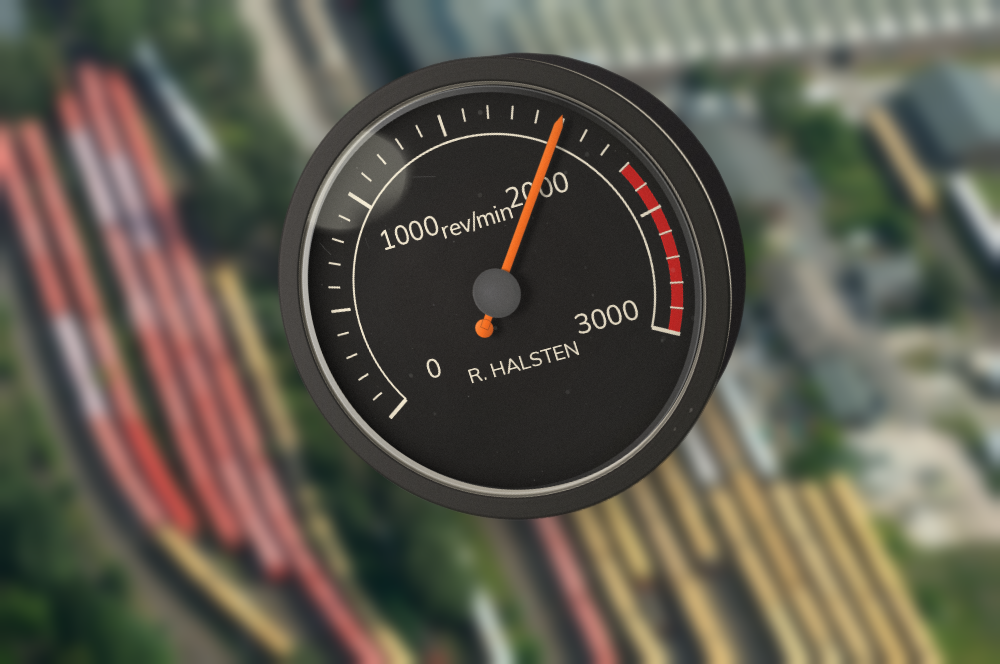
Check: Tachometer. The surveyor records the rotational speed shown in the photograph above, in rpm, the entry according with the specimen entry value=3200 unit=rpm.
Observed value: value=2000 unit=rpm
